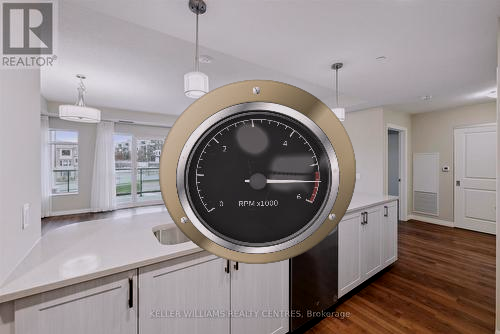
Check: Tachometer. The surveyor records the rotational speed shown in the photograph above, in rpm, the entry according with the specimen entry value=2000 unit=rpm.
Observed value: value=5400 unit=rpm
